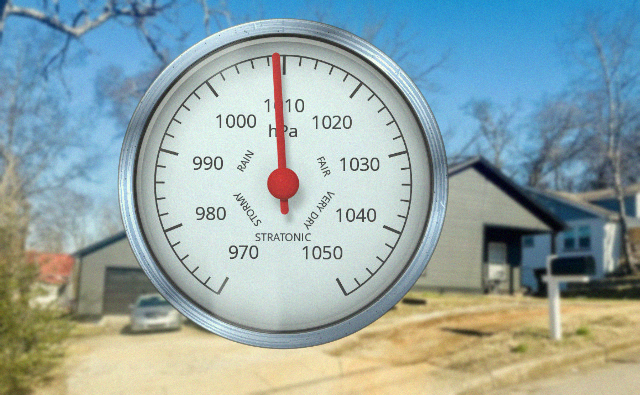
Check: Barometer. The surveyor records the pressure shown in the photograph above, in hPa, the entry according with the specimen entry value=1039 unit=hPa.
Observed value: value=1009 unit=hPa
